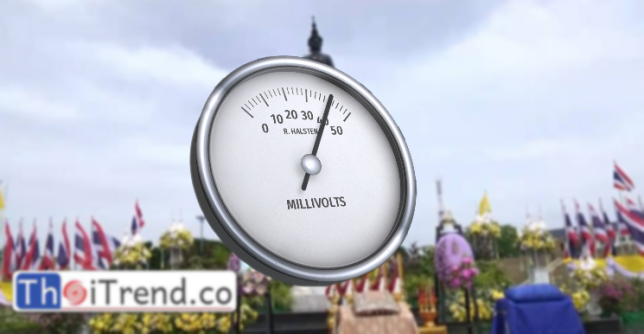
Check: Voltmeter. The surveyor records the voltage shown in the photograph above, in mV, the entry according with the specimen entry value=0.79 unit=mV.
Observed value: value=40 unit=mV
